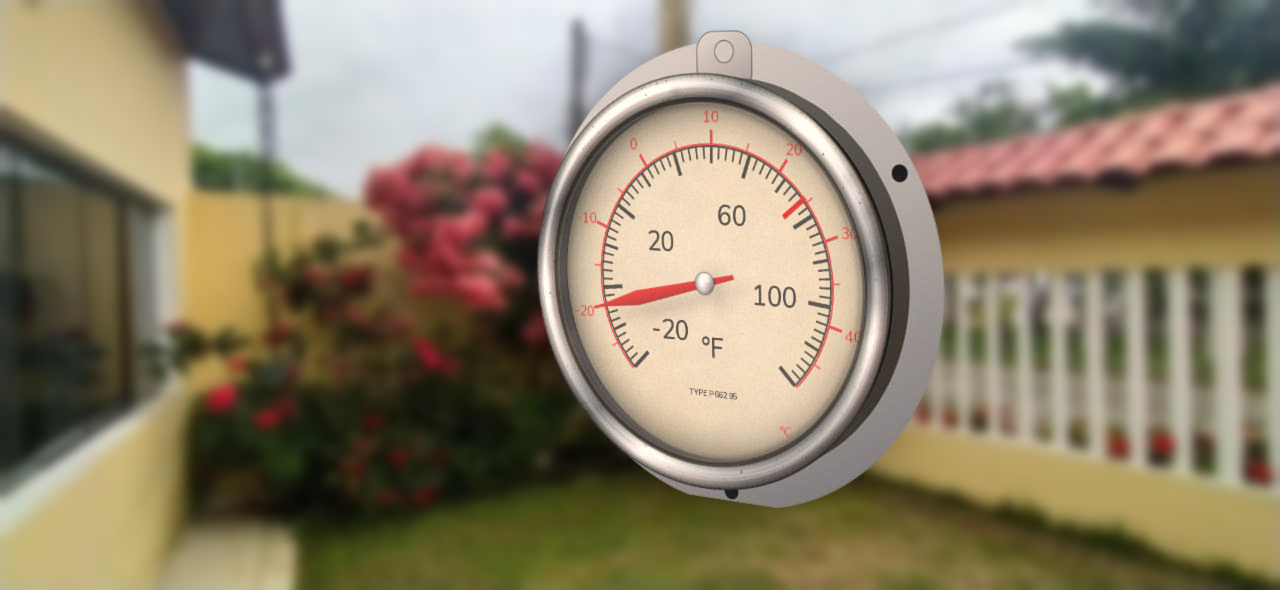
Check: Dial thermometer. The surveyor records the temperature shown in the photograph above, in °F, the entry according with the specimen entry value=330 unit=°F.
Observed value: value=-4 unit=°F
